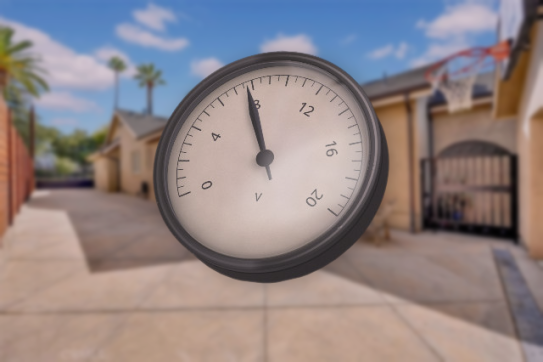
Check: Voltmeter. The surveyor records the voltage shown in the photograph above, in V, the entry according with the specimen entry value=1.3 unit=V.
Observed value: value=7.75 unit=V
